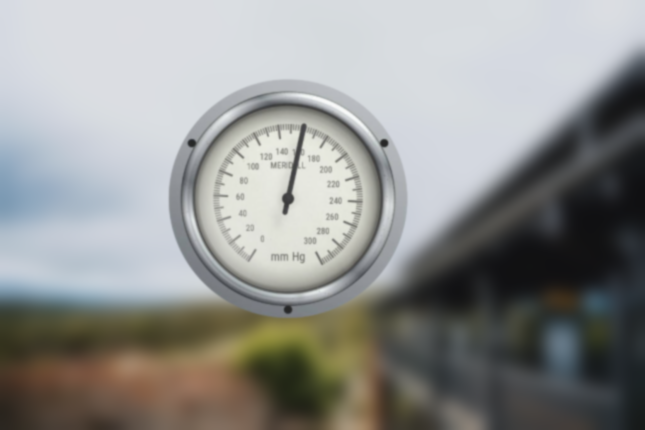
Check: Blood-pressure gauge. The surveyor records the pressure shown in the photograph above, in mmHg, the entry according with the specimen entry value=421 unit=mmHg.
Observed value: value=160 unit=mmHg
